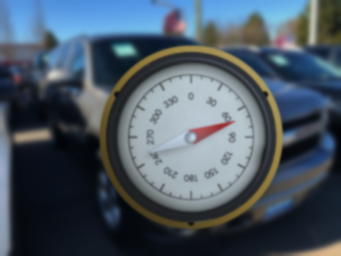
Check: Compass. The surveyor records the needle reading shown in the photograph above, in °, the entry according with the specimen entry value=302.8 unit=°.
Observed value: value=70 unit=°
